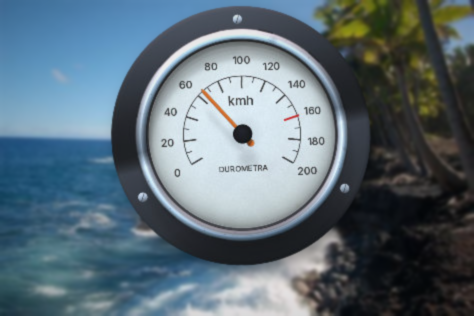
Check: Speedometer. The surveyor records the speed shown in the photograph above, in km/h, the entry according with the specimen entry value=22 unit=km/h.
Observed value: value=65 unit=km/h
